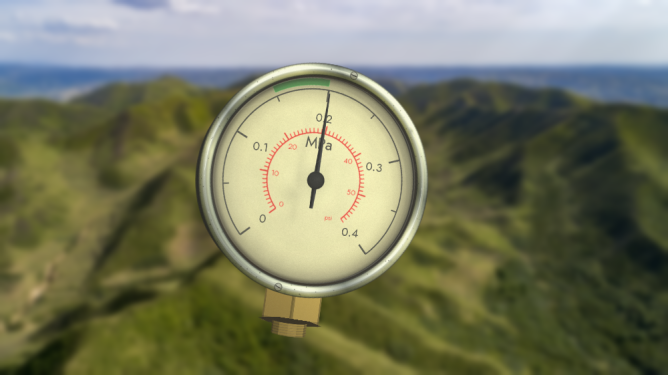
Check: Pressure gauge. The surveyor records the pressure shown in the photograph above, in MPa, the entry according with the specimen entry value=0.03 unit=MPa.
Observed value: value=0.2 unit=MPa
